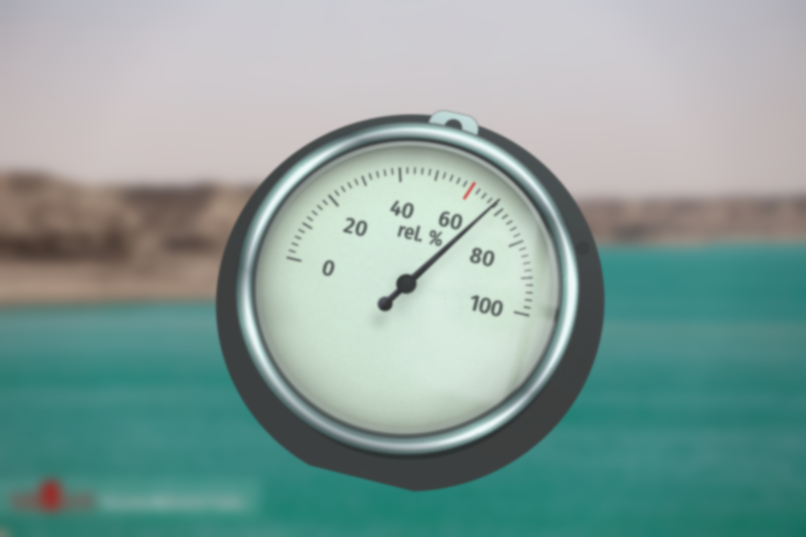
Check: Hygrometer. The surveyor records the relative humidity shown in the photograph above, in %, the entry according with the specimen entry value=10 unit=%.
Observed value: value=68 unit=%
